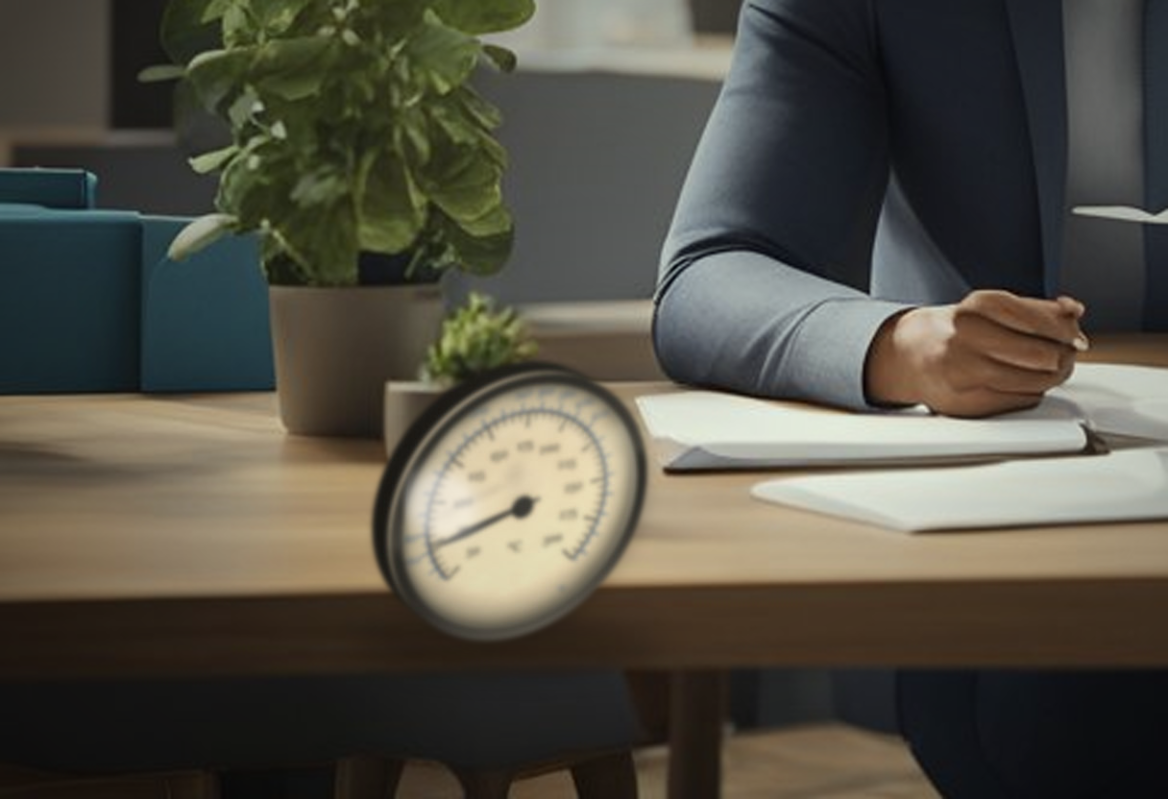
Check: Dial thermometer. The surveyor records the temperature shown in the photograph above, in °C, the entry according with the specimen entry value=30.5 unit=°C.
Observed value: value=75 unit=°C
